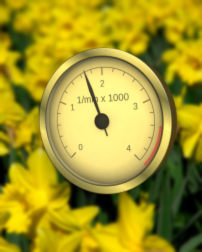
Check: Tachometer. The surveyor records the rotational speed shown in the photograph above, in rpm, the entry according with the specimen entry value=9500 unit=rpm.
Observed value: value=1700 unit=rpm
